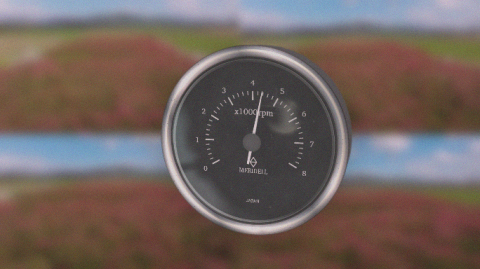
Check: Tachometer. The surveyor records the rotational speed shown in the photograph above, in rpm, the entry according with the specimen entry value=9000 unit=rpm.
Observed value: value=4400 unit=rpm
